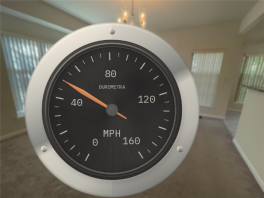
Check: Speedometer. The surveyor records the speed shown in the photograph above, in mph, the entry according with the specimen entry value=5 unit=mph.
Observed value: value=50 unit=mph
